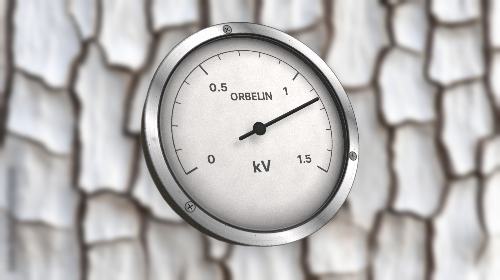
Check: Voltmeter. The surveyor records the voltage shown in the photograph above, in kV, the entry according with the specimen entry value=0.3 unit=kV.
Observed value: value=1.15 unit=kV
